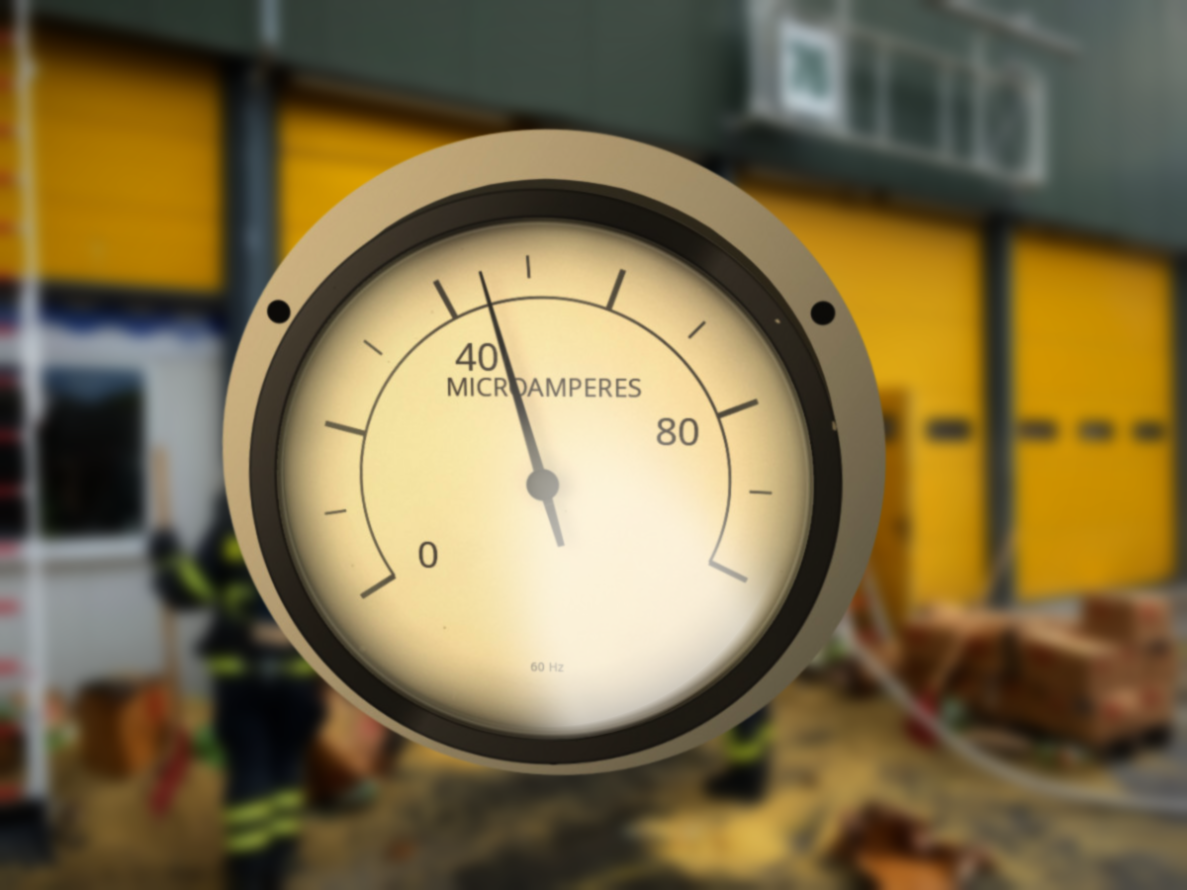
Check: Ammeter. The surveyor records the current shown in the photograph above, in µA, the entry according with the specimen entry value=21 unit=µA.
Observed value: value=45 unit=µA
